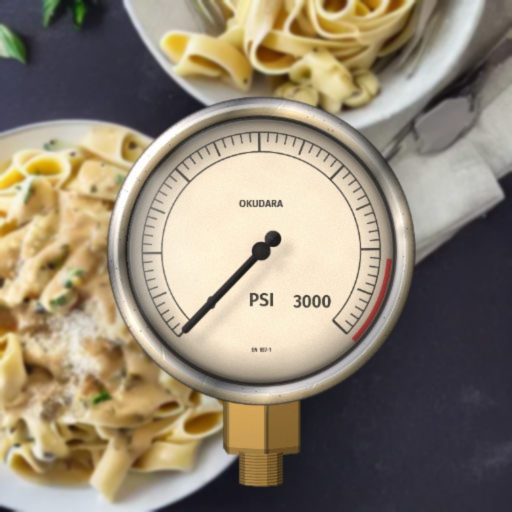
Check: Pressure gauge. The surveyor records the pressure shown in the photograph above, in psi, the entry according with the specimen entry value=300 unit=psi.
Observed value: value=0 unit=psi
